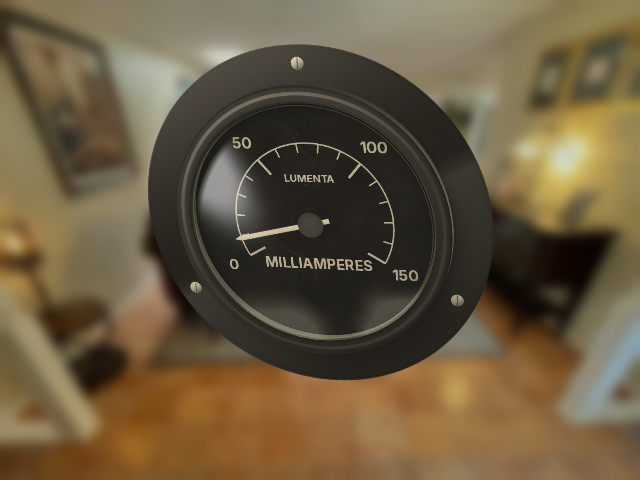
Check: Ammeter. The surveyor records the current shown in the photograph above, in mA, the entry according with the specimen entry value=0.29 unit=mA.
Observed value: value=10 unit=mA
